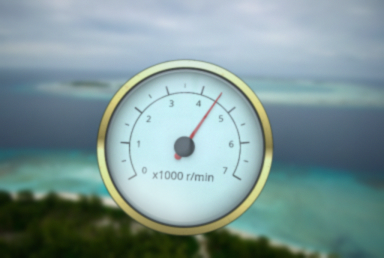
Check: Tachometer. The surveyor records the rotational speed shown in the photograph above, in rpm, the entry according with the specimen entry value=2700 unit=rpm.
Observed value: value=4500 unit=rpm
